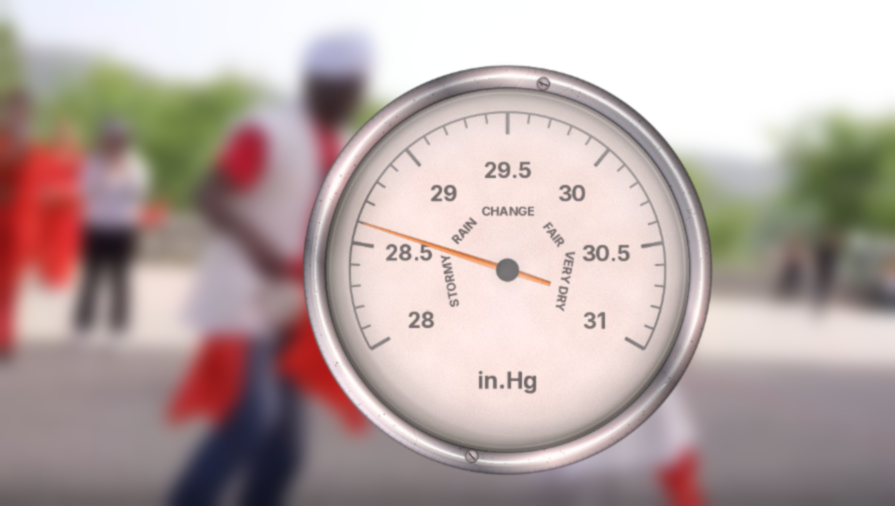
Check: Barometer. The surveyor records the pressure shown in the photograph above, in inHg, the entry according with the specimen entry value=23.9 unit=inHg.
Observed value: value=28.6 unit=inHg
